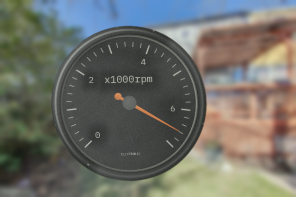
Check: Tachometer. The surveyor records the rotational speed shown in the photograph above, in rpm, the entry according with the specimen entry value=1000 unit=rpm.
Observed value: value=6600 unit=rpm
